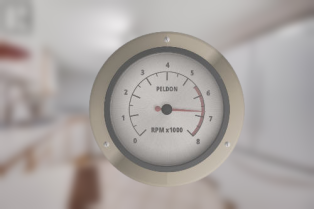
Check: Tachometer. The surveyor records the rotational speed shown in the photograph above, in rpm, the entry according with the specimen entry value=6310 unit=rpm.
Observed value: value=6750 unit=rpm
